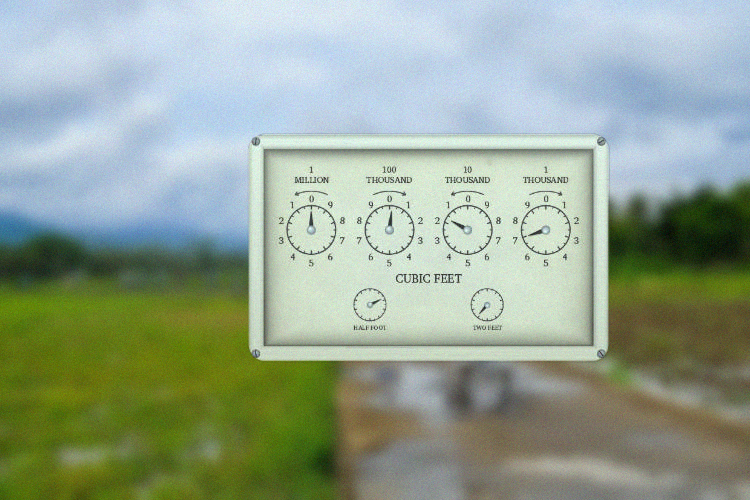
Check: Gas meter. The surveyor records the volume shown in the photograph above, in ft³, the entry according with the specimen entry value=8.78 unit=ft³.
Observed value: value=1700 unit=ft³
